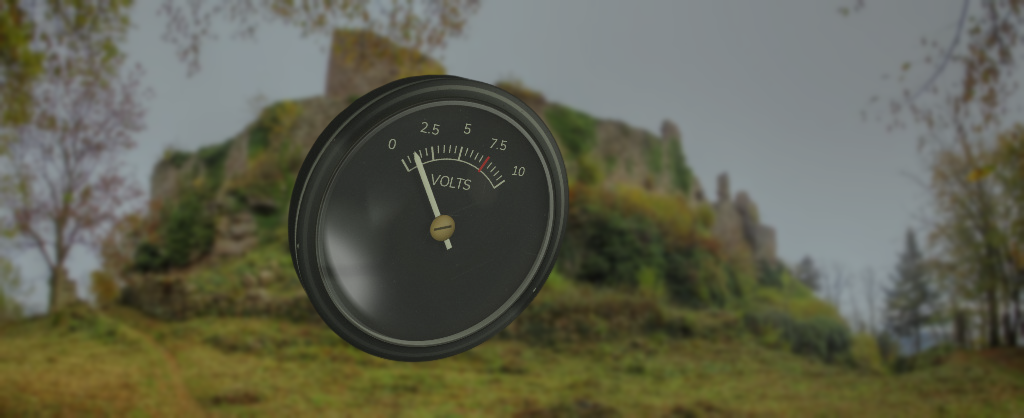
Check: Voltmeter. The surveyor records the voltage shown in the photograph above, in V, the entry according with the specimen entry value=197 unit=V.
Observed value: value=1 unit=V
